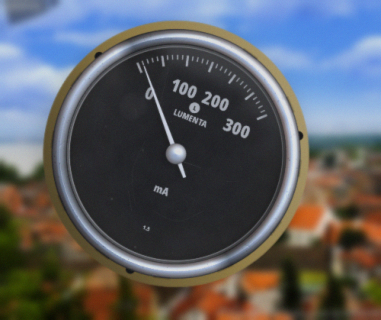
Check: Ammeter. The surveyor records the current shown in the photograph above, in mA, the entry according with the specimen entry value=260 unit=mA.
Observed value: value=10 unit=mA
